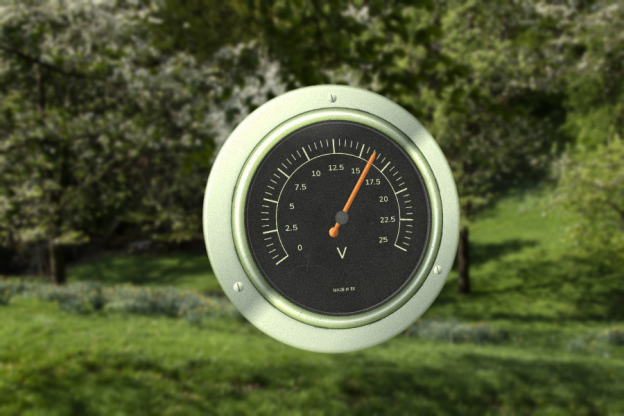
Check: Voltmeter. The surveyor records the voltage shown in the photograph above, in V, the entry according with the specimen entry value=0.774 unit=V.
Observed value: value=16 unit=V
